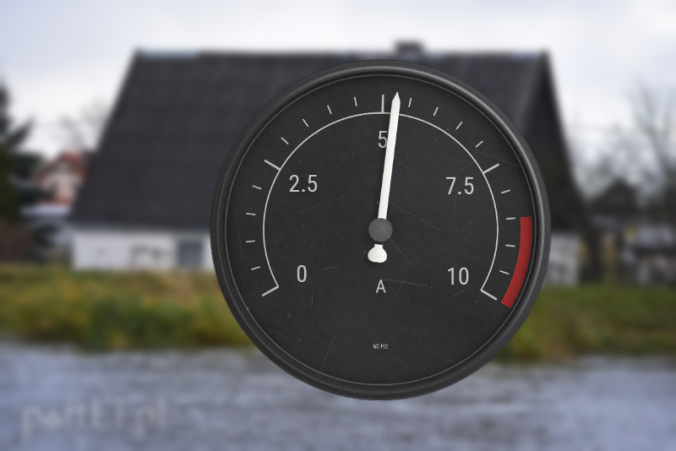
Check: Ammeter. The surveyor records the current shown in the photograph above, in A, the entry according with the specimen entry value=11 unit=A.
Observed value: value=5.25 unit=A
